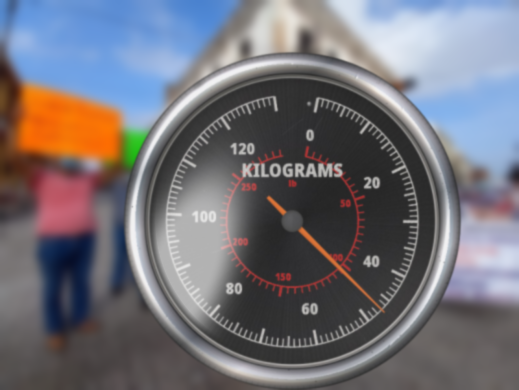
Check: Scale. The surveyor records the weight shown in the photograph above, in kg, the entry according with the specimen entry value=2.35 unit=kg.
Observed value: value=47 unit=kg
